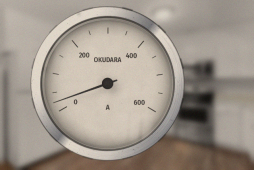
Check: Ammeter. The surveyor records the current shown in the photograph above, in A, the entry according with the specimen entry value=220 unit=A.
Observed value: value=25 unit=A
